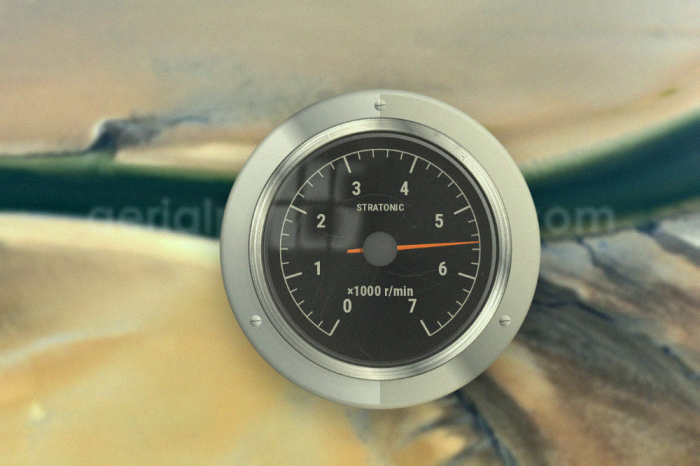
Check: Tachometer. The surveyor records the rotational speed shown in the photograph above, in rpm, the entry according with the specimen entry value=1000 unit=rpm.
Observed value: value=5500 unit=rpm
